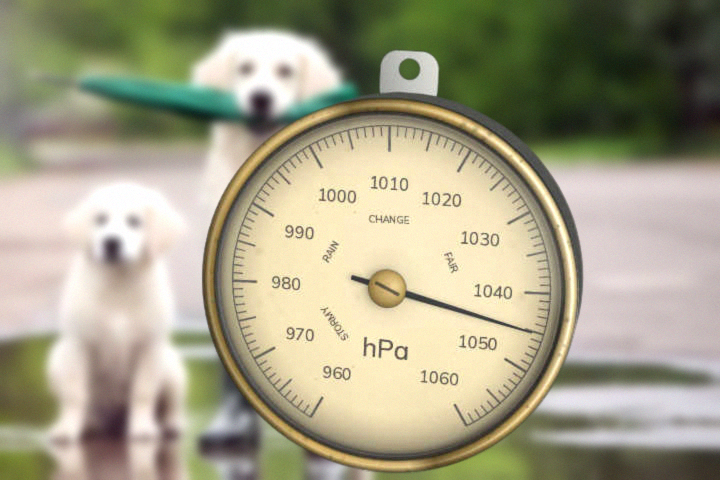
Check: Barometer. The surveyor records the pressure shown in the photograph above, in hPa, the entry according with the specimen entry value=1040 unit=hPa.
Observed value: value=1045 unit=hPa
